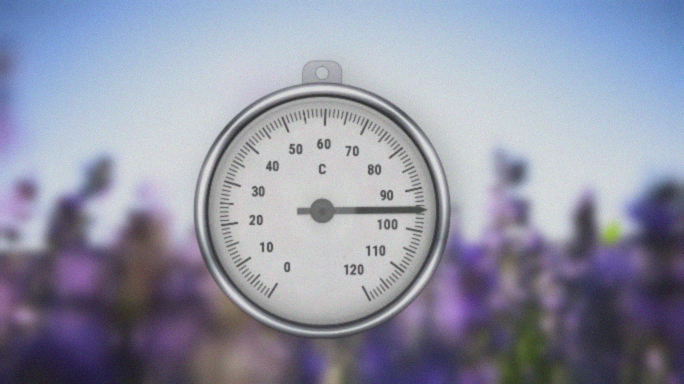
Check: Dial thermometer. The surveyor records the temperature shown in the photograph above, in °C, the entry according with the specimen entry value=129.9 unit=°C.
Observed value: value=95 unit=°C
